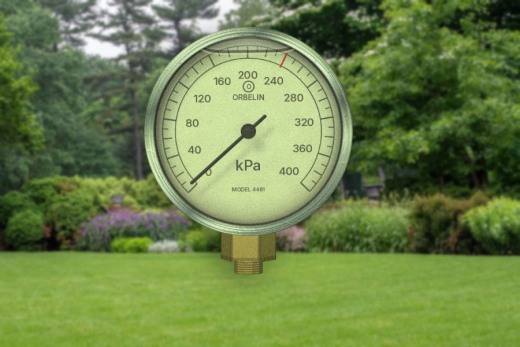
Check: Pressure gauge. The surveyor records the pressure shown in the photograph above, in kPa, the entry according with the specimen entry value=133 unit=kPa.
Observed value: value=5 unit=kPa
